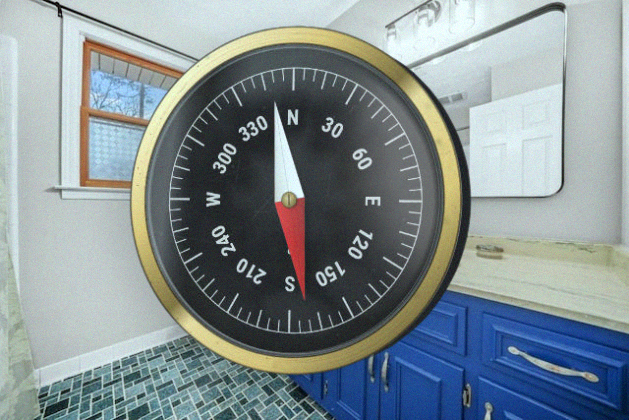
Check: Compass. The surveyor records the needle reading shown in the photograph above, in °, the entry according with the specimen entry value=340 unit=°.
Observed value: value=170 unit=°
